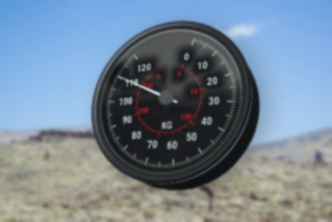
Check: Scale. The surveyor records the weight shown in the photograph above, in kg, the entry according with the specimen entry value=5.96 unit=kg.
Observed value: value=110 unit=kg
